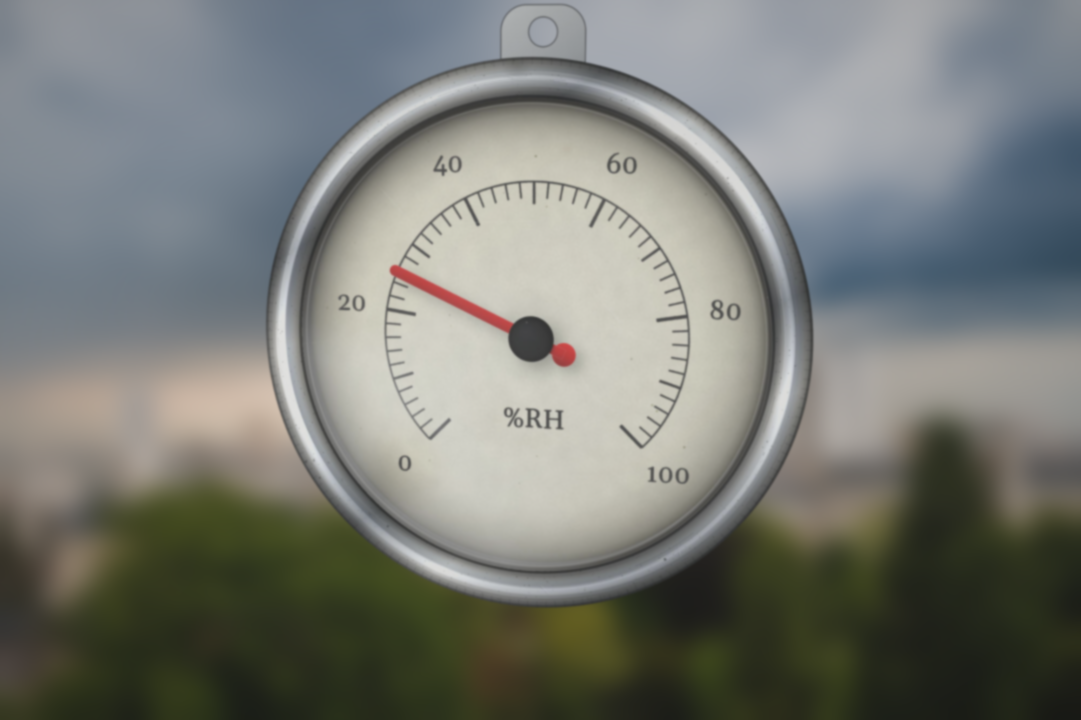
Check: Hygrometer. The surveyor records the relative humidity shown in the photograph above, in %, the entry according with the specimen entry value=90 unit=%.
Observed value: value=26 unit=%
